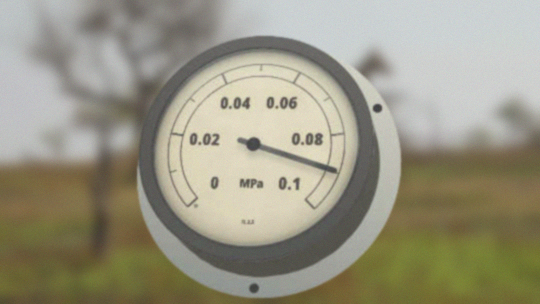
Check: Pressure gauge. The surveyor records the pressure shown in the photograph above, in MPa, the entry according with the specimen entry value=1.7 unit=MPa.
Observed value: value=0.09 unit=MPa
